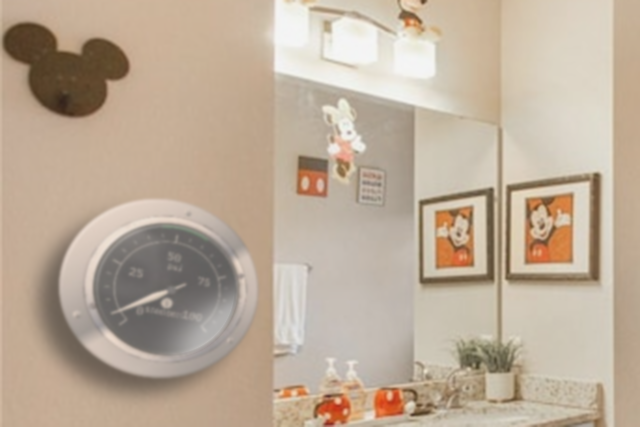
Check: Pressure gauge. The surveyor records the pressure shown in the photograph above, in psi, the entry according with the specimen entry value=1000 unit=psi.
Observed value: value=5 unit=psi
